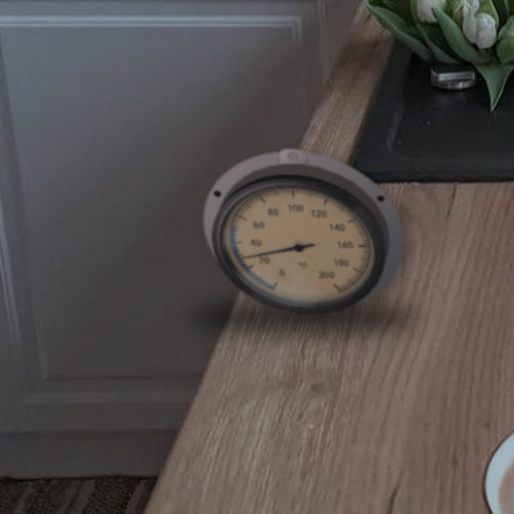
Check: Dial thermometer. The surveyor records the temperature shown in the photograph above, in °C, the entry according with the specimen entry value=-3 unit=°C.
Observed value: value=30 unit=°C
